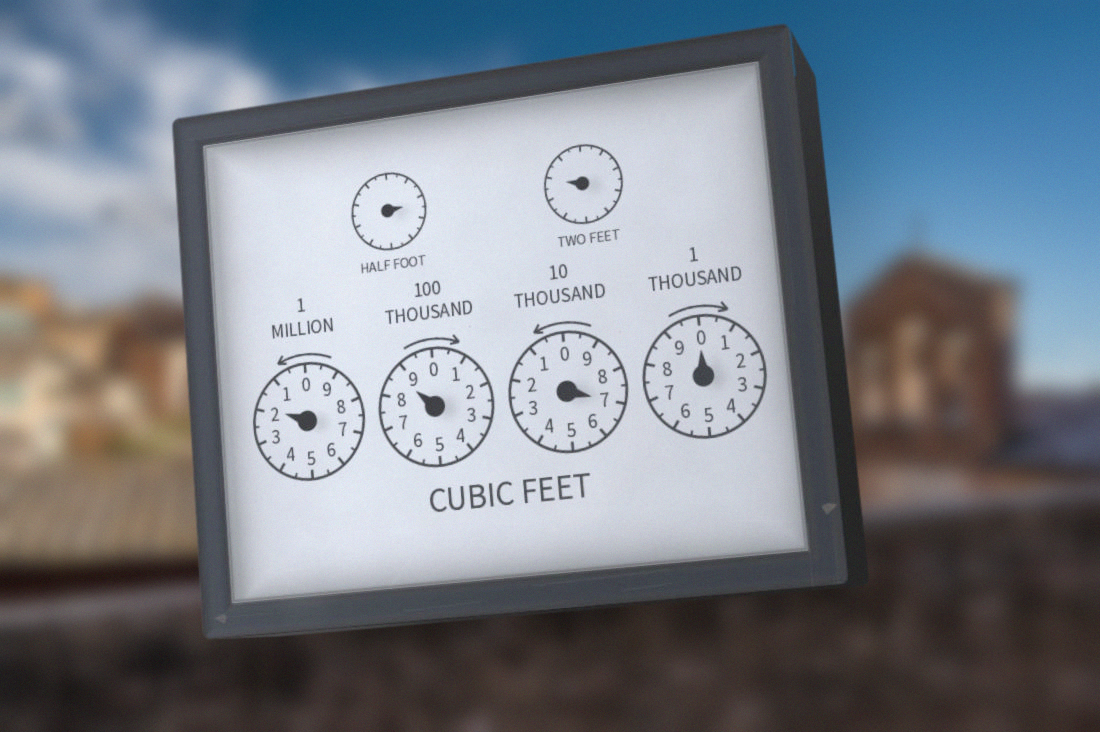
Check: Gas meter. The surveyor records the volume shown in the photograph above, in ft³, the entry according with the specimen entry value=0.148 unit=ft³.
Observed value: value=187000 unit=ft³
